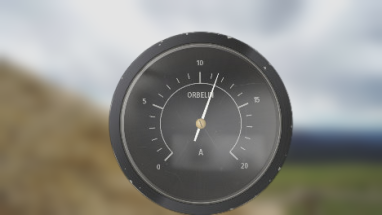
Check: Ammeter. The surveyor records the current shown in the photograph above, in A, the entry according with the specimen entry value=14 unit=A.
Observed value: value=11.5 unit=A
